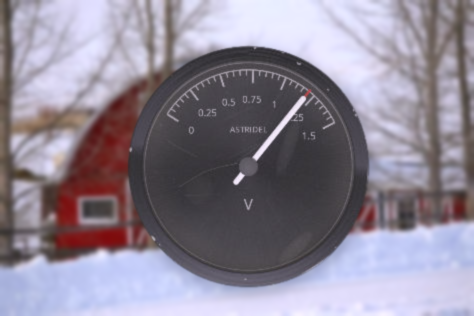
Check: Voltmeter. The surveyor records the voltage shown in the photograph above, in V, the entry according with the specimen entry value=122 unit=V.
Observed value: value=1.2 unit=V
